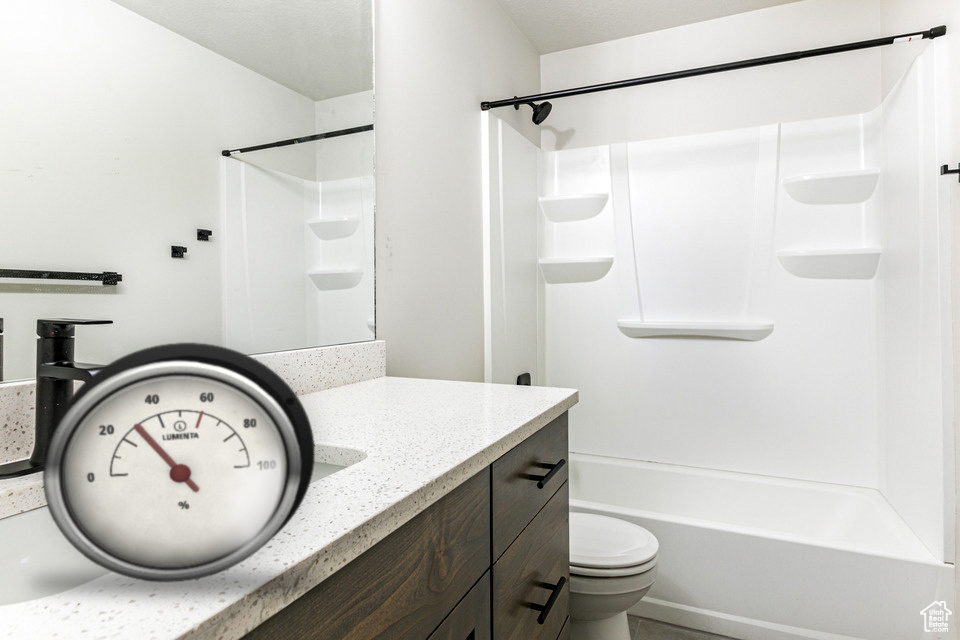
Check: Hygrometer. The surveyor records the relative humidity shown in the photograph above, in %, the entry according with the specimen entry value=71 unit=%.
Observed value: value=30 unit=%
